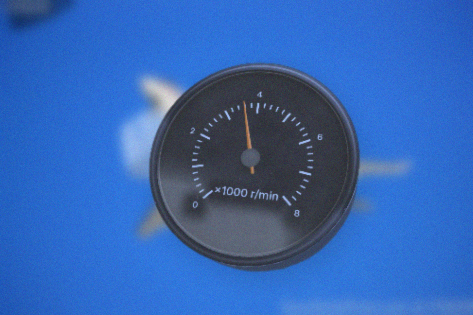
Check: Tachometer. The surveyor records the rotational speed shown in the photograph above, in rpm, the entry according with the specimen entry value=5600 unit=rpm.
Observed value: value=3600 unit=rpm
